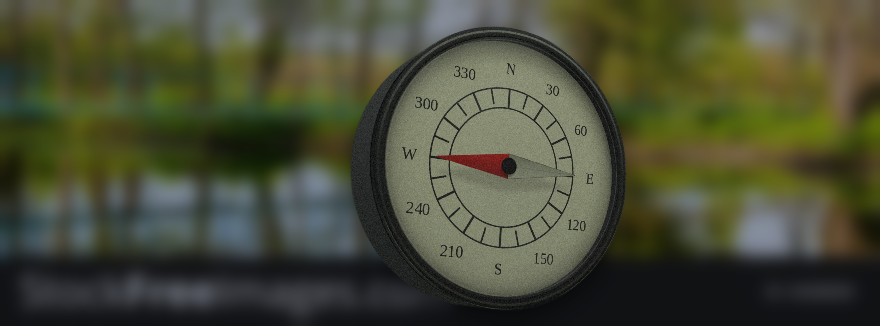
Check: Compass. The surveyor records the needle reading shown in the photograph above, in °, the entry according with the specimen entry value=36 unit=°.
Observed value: value=270 unit=°
